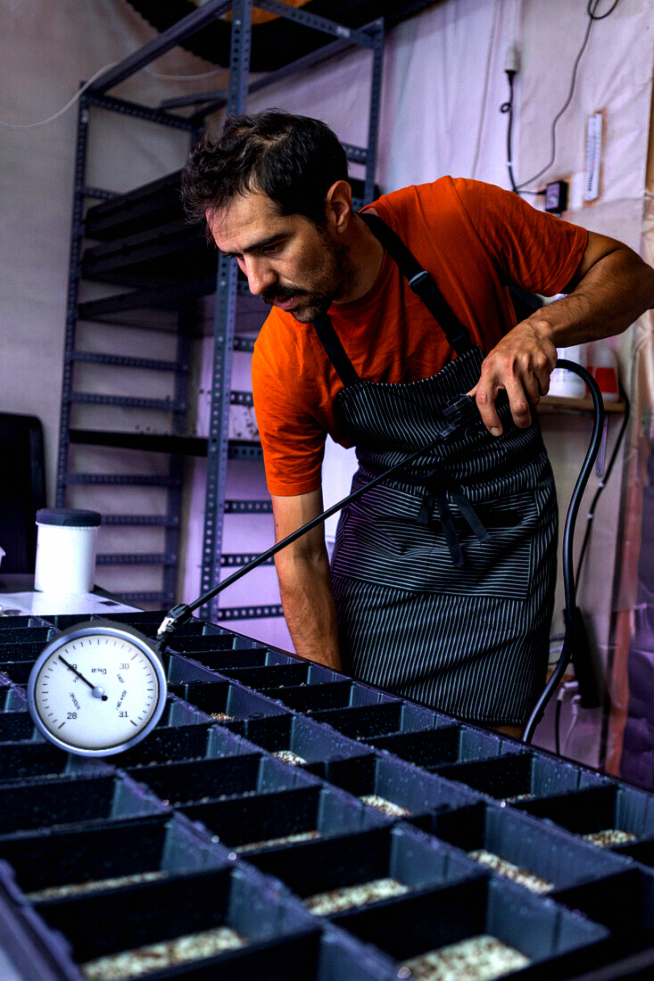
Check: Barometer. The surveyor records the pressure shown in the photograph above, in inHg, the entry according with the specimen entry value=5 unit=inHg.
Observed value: value=29 unit=inHg
